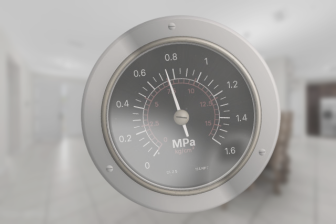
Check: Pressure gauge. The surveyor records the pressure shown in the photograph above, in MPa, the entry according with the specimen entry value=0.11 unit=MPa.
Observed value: value=0.75 unit=MPa
